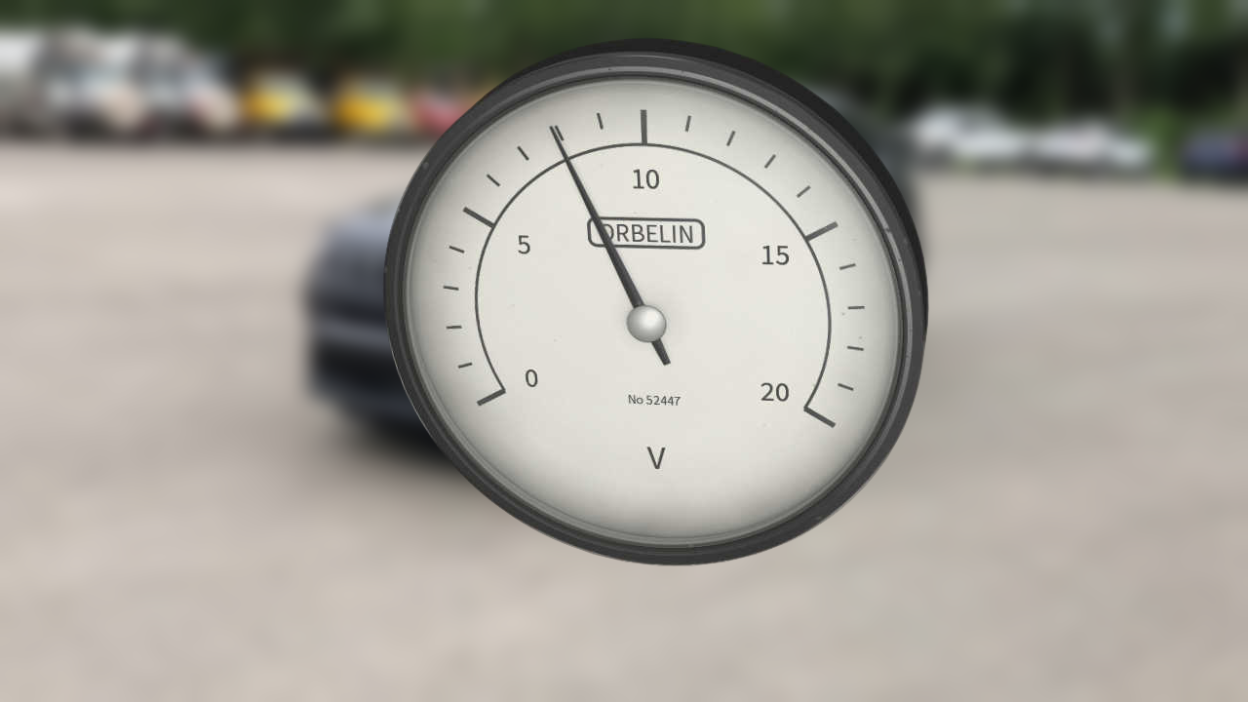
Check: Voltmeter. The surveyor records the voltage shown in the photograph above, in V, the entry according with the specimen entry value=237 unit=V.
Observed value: value=8 unit=V
